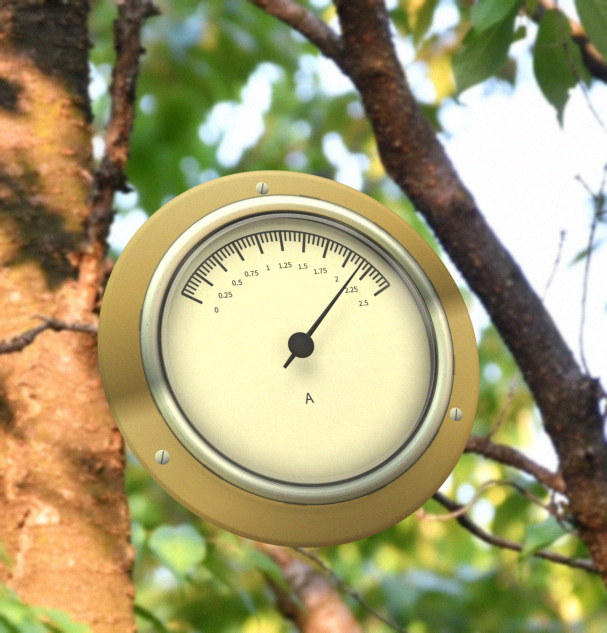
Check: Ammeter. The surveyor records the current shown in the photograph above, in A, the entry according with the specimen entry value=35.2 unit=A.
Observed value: value=2.15 unit=A
